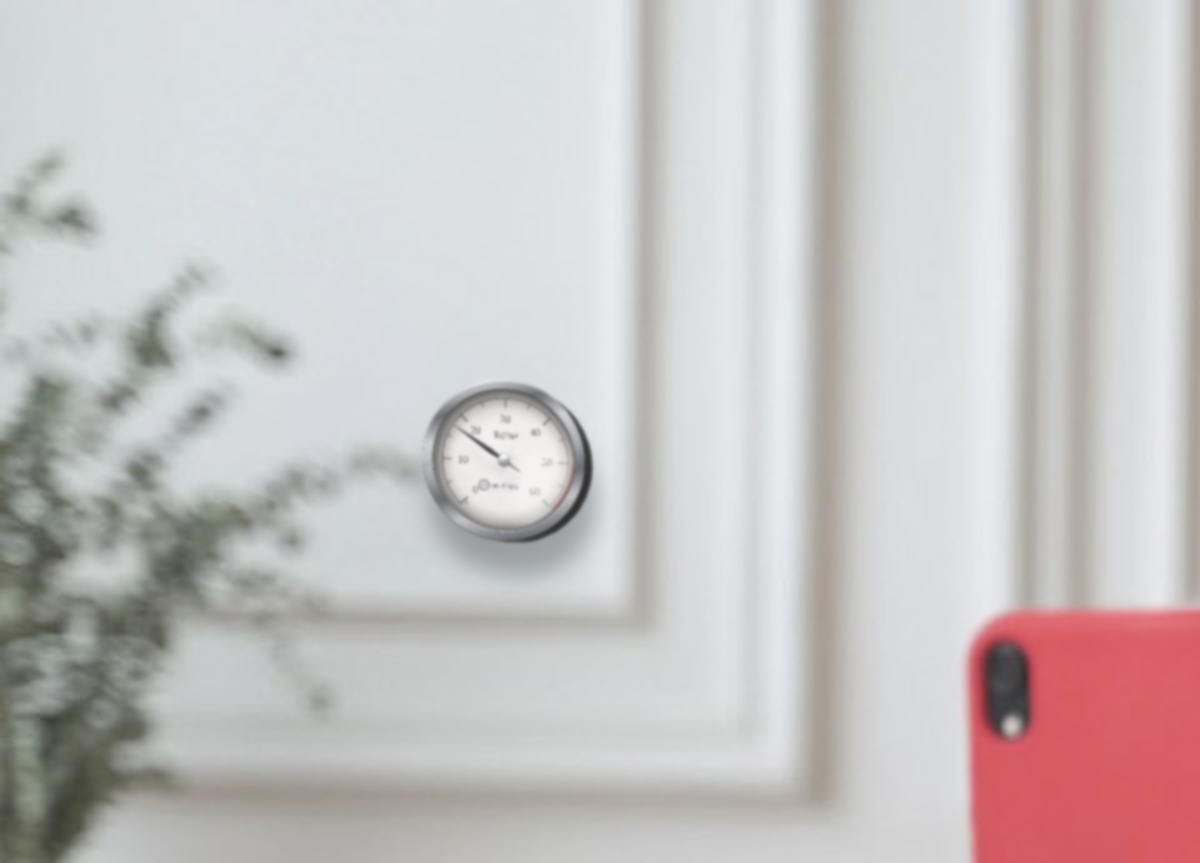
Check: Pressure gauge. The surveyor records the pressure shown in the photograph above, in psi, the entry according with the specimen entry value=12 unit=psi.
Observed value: value=17.5 unit=psi
